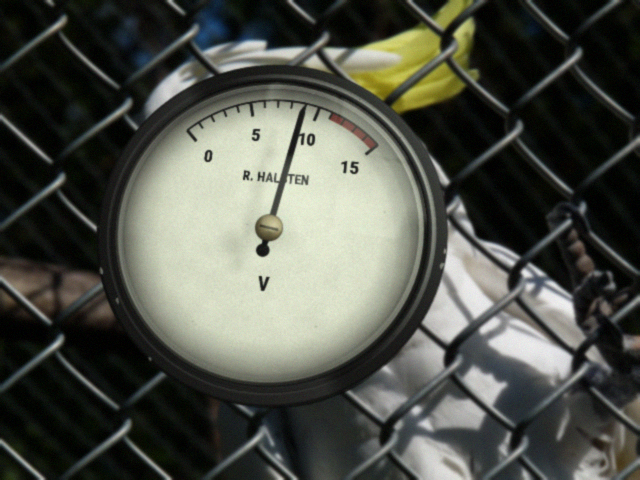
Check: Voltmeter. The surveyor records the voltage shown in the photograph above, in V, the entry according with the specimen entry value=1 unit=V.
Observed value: value=9 unit=V
